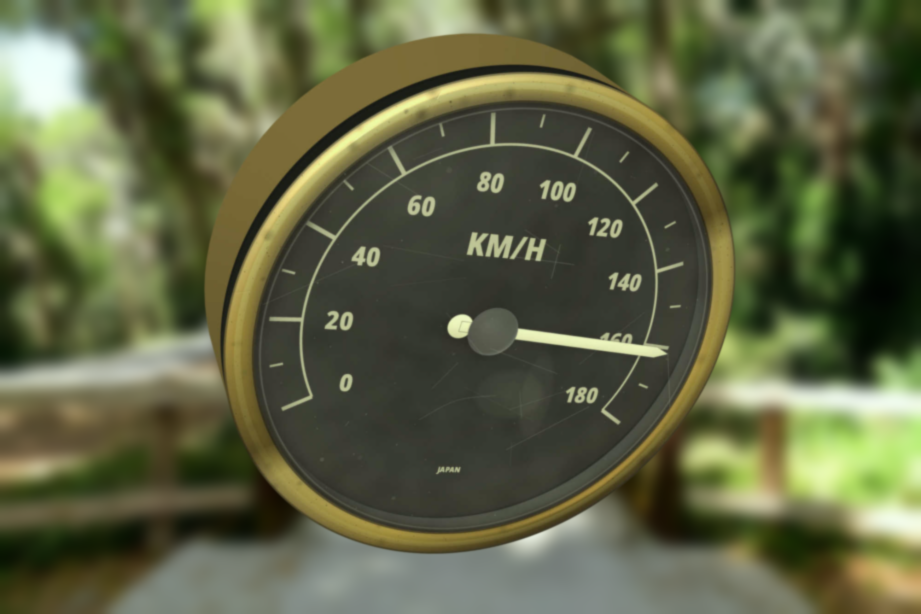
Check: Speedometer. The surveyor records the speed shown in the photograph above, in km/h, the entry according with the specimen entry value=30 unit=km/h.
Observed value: value=160 unit=km/h
